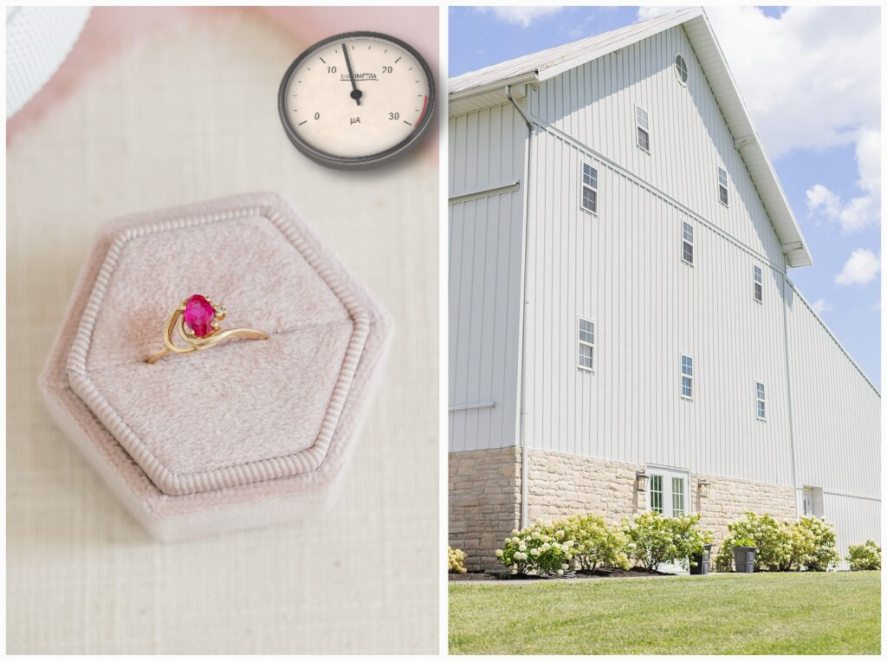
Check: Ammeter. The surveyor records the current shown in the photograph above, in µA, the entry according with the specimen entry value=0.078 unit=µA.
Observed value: value=13 unit=µA
